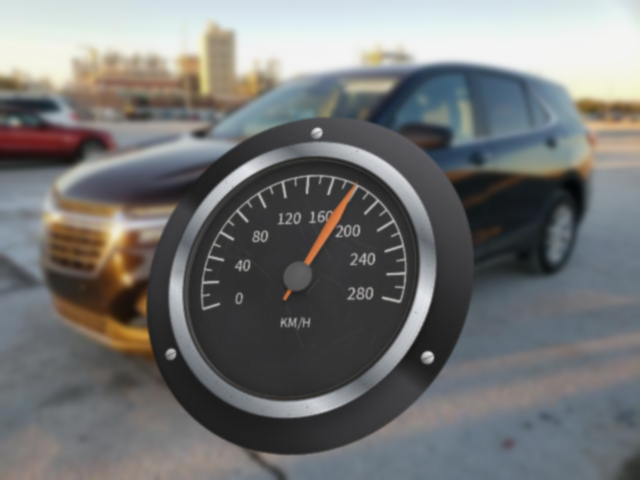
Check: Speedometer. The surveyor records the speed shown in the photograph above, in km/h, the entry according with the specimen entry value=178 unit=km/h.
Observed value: value=180 unit=km/h
